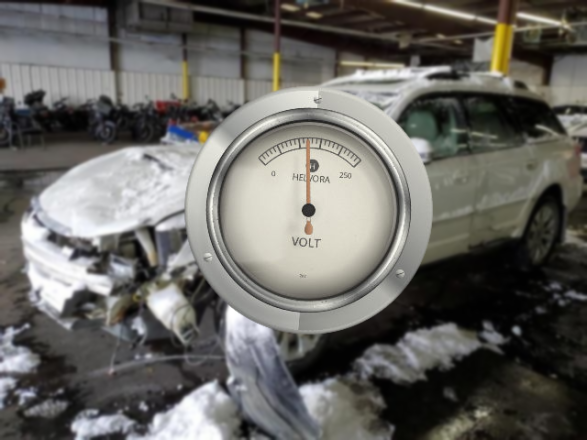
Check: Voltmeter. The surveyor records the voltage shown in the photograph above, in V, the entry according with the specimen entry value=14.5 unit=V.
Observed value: value=120 unit=V
